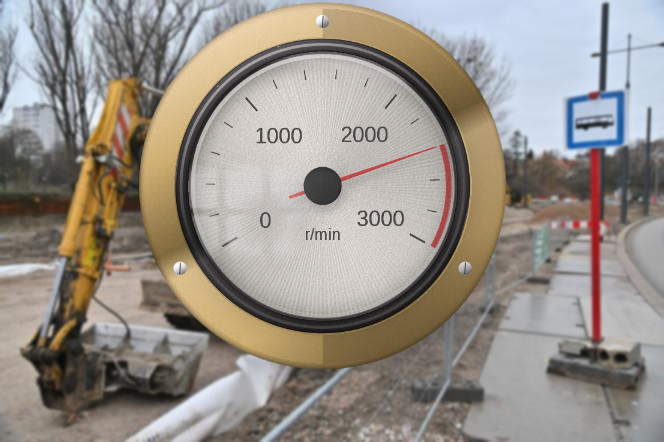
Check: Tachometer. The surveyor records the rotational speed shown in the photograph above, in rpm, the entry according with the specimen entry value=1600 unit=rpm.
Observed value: value=2400 unit=rpm
